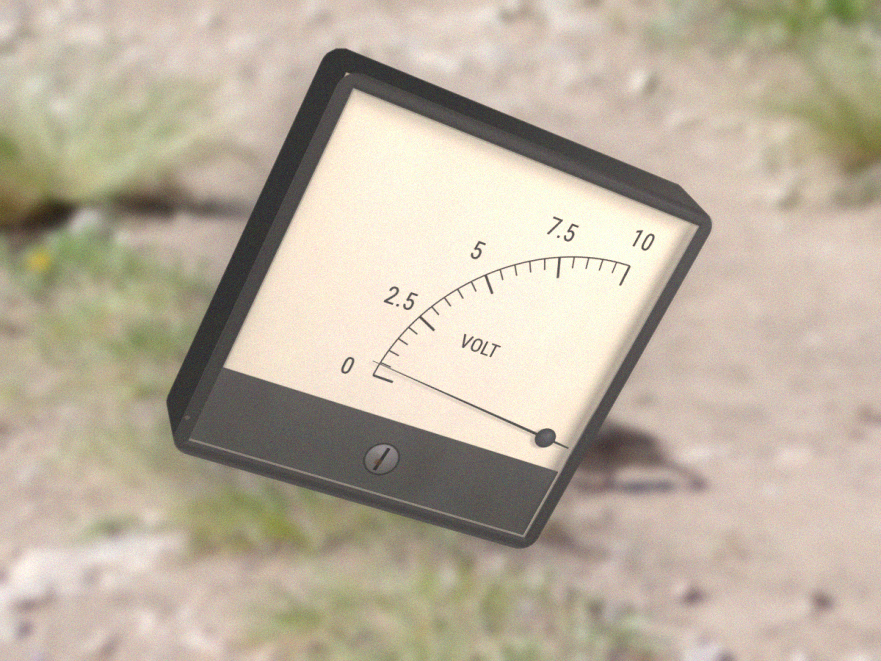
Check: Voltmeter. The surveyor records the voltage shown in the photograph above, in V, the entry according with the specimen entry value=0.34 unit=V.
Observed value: value=0.5 unit=V
